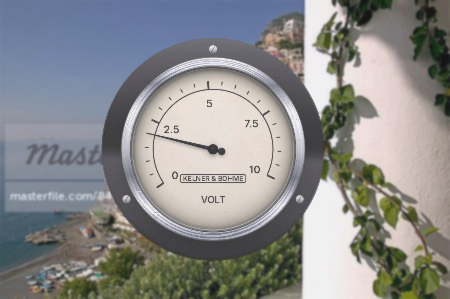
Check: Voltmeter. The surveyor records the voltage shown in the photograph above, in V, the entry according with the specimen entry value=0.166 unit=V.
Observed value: value=2 unit=V
